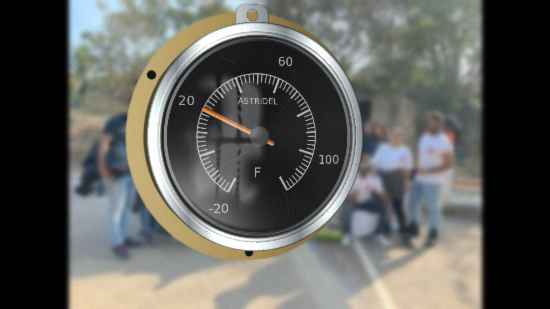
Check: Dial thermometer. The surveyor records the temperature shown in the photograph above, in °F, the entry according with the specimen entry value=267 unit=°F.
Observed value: value=20 unit=°F
